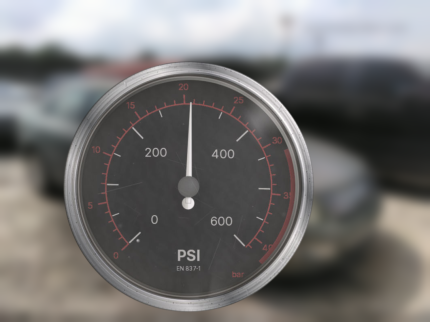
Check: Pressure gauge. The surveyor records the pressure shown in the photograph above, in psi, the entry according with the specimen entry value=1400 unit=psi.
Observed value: value=300 unit=psi
